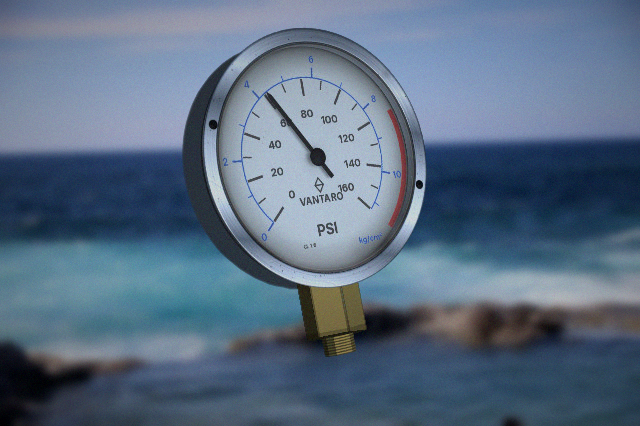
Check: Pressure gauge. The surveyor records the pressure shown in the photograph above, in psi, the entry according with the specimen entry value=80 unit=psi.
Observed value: value=60 unit=psi
